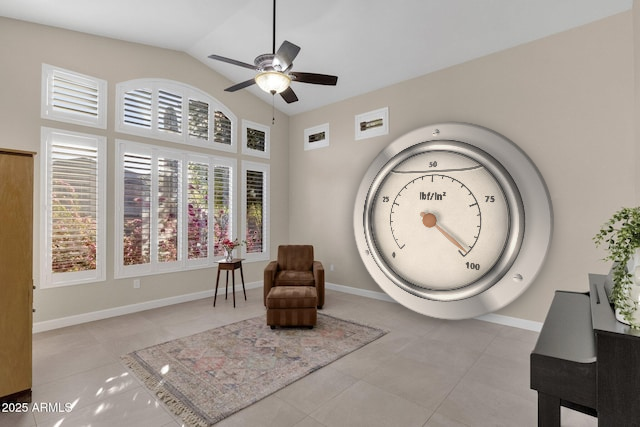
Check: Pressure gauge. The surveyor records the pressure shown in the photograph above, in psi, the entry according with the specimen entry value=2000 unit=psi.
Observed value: value=97.5 unit=psi
